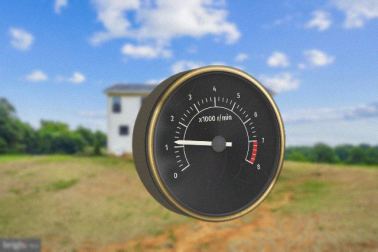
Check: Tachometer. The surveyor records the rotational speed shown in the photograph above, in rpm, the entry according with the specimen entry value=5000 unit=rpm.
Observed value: value=1200 unit=rpm
